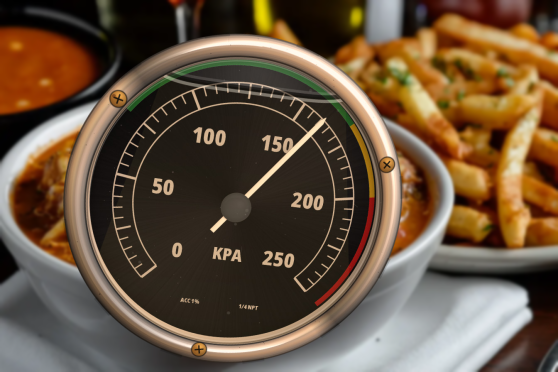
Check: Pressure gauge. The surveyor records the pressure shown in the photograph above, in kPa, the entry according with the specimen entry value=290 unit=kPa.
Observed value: value=160 unit=kPa
